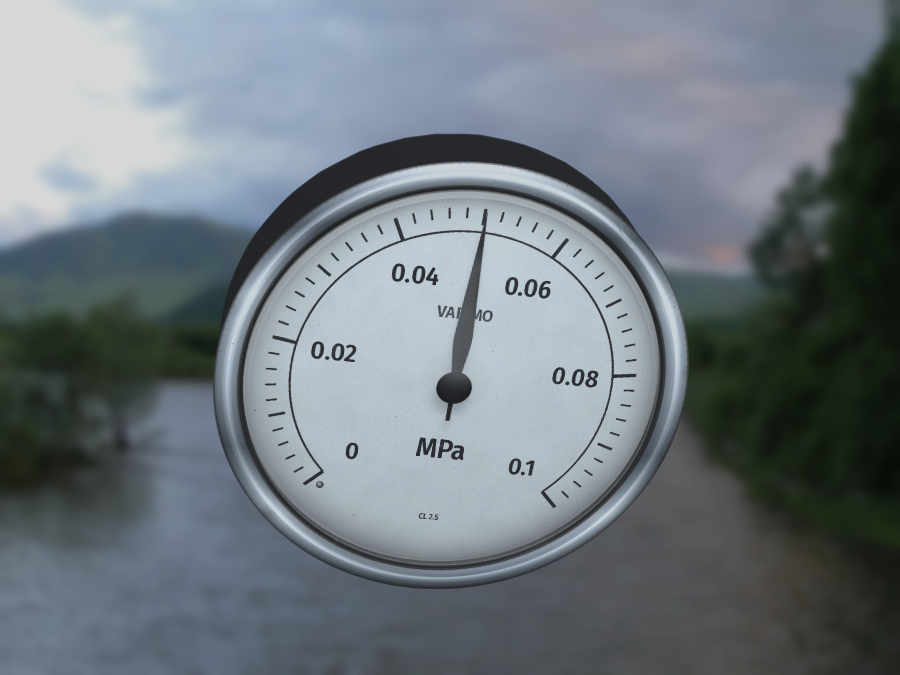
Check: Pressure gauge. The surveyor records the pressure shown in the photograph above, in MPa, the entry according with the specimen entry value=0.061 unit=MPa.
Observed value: value=0.05 unit=MPa
